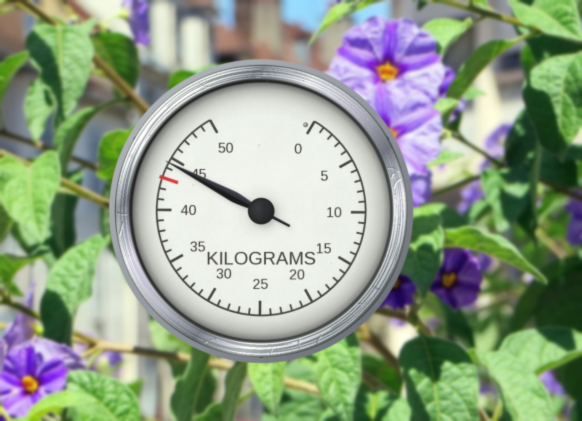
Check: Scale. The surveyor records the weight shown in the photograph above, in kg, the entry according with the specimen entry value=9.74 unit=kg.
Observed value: value=44.5 unit=kg
